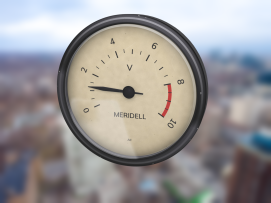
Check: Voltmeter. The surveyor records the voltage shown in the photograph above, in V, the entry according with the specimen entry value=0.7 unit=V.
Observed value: value=1.25 unit=V
